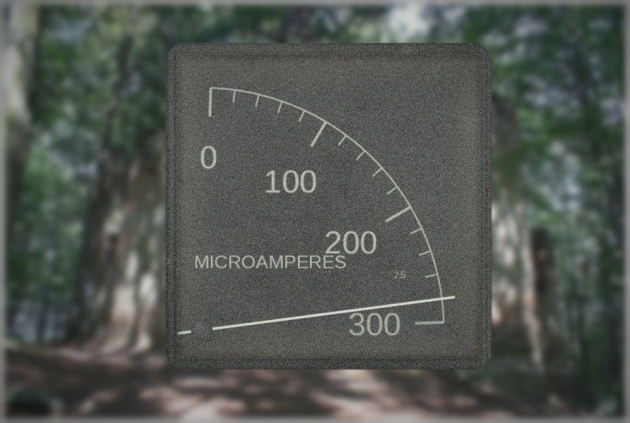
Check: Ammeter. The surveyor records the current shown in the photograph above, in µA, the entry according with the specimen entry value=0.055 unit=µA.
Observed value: value=280 unit=µA
